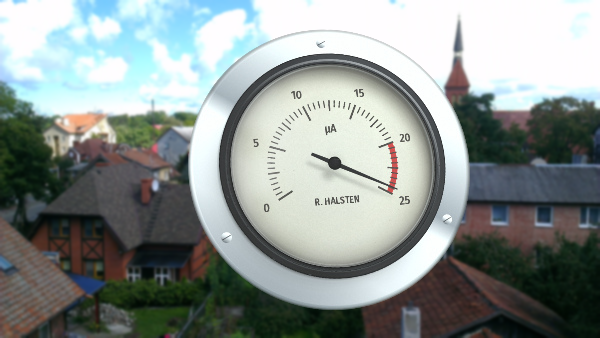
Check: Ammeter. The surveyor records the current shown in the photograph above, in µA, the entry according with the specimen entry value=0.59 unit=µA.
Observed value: value=24.5 unit=µA
